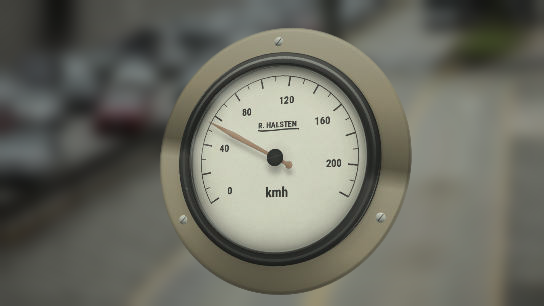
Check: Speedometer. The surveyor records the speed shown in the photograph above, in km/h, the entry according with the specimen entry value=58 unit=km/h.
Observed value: value=55 unit=km/h
